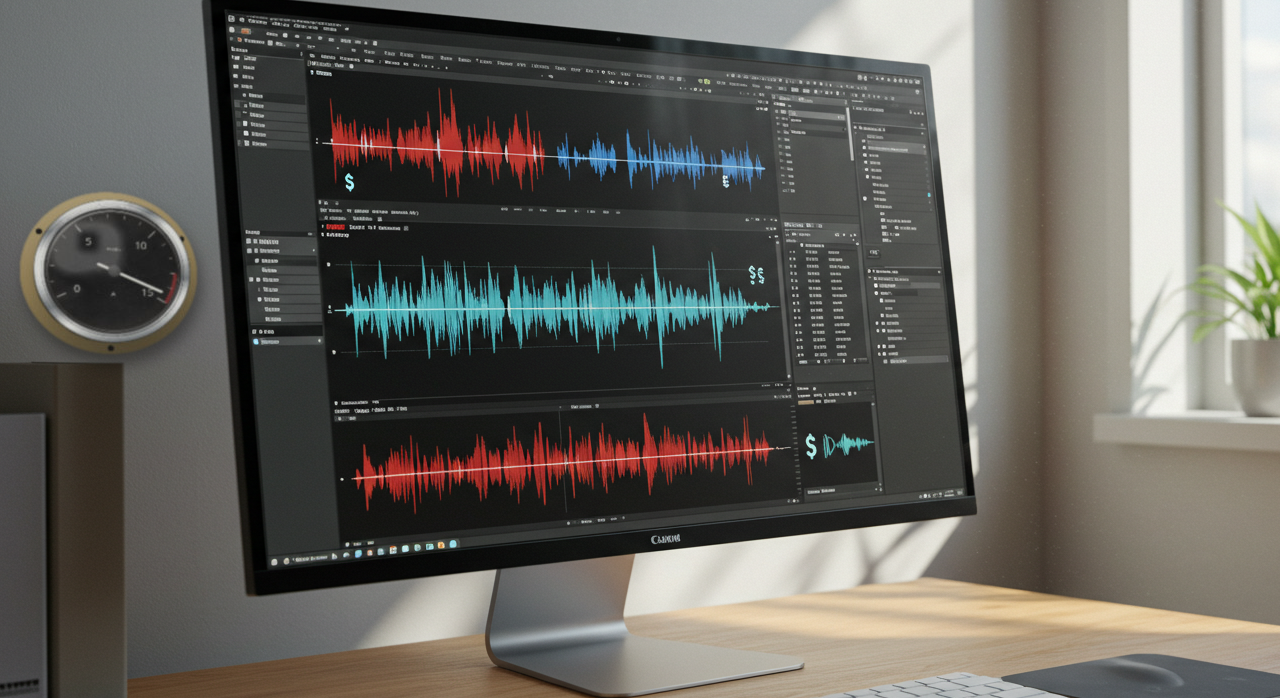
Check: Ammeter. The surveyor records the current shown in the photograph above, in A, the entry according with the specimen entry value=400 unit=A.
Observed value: value=14.5 unit=A
